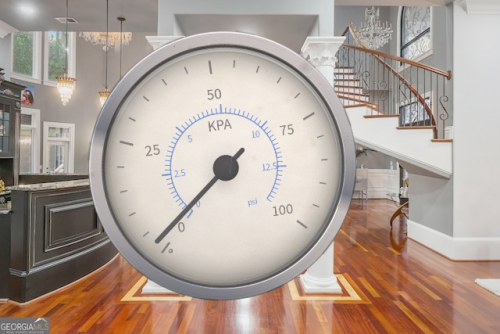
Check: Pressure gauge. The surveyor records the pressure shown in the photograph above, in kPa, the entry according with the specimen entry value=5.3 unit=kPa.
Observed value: value=2.5 unit=kPa
